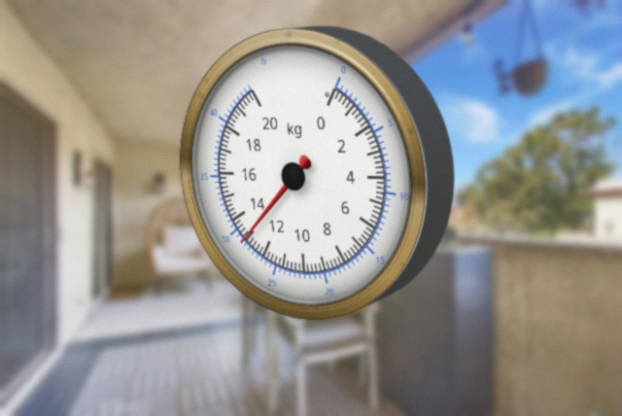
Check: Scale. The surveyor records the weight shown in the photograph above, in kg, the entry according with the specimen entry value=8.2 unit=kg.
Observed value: value=13 unit=kg
